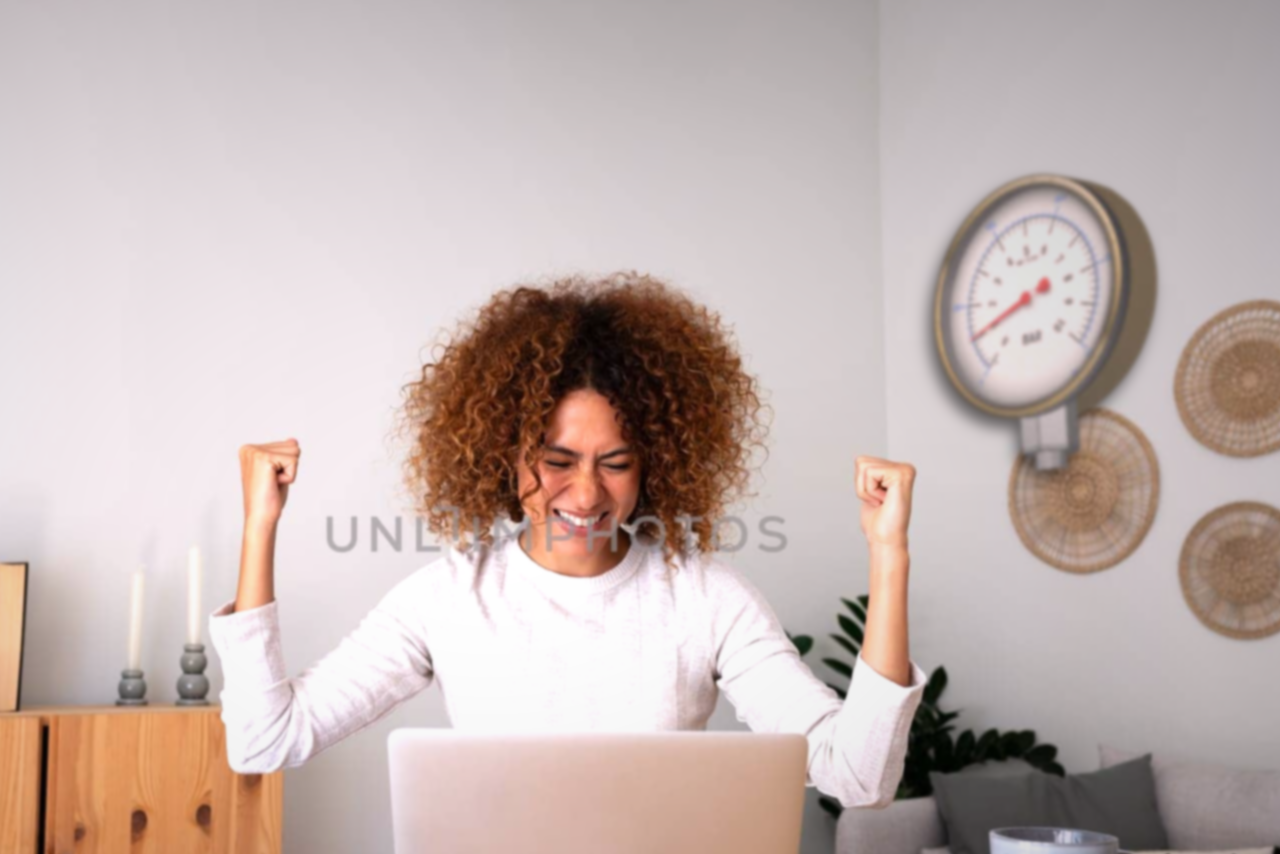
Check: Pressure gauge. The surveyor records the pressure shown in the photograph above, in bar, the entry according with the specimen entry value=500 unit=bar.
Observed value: value=1 unit=bar
